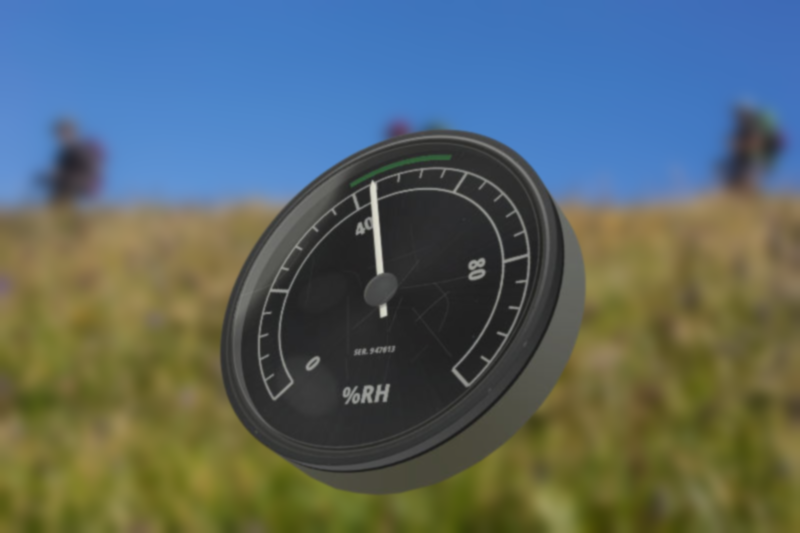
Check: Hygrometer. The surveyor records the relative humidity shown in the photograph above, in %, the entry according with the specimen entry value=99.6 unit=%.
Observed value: value=44 unit=%
